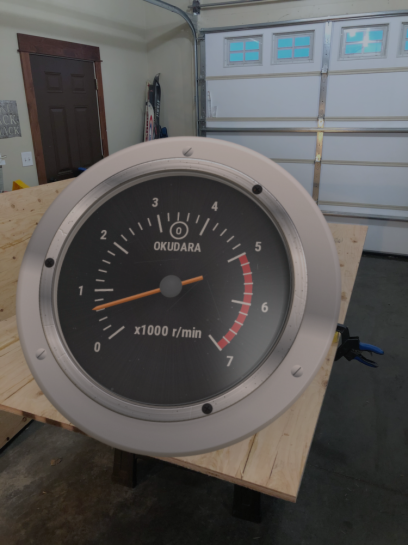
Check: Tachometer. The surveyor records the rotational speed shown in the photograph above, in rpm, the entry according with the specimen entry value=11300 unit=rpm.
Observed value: value=600 unit=rpm
